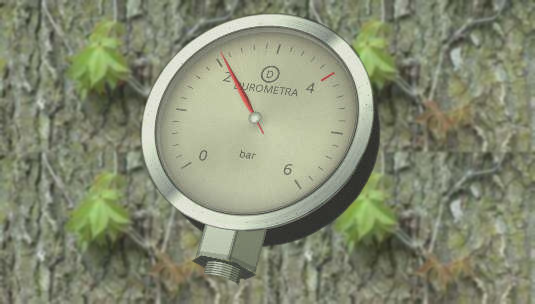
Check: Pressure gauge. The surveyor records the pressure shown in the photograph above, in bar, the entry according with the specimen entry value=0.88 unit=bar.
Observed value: value=2.1 unit=bar
